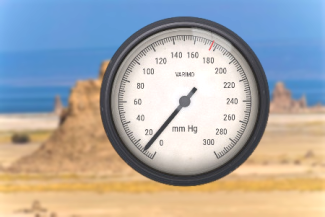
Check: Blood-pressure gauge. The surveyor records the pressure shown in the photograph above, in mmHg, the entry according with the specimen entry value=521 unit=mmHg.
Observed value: value=10 unit=mmHg
